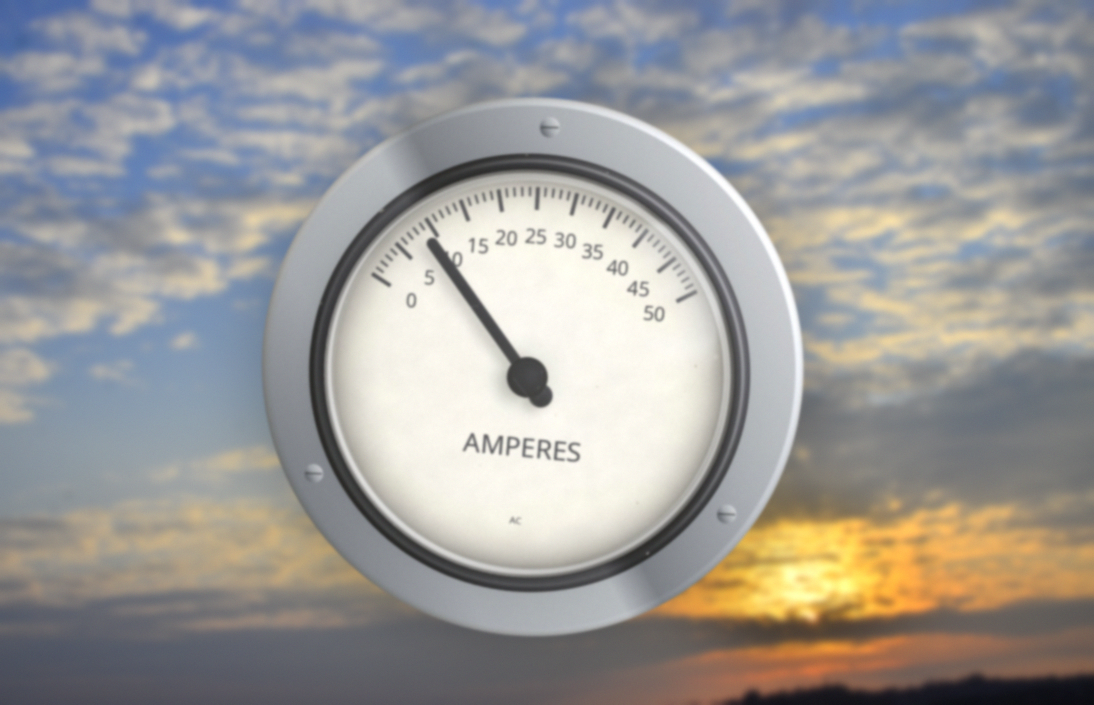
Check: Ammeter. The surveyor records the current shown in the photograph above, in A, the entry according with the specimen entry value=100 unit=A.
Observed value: value=9 unit=A
